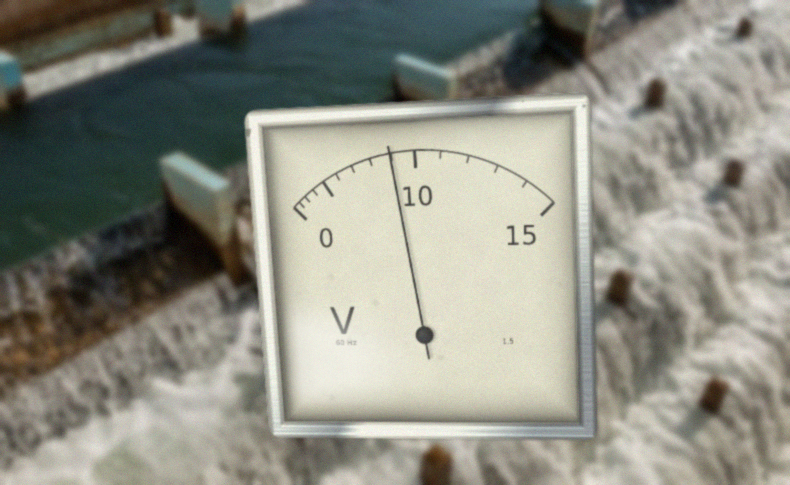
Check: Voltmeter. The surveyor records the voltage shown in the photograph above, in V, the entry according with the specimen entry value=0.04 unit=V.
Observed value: value=9 unit=V
